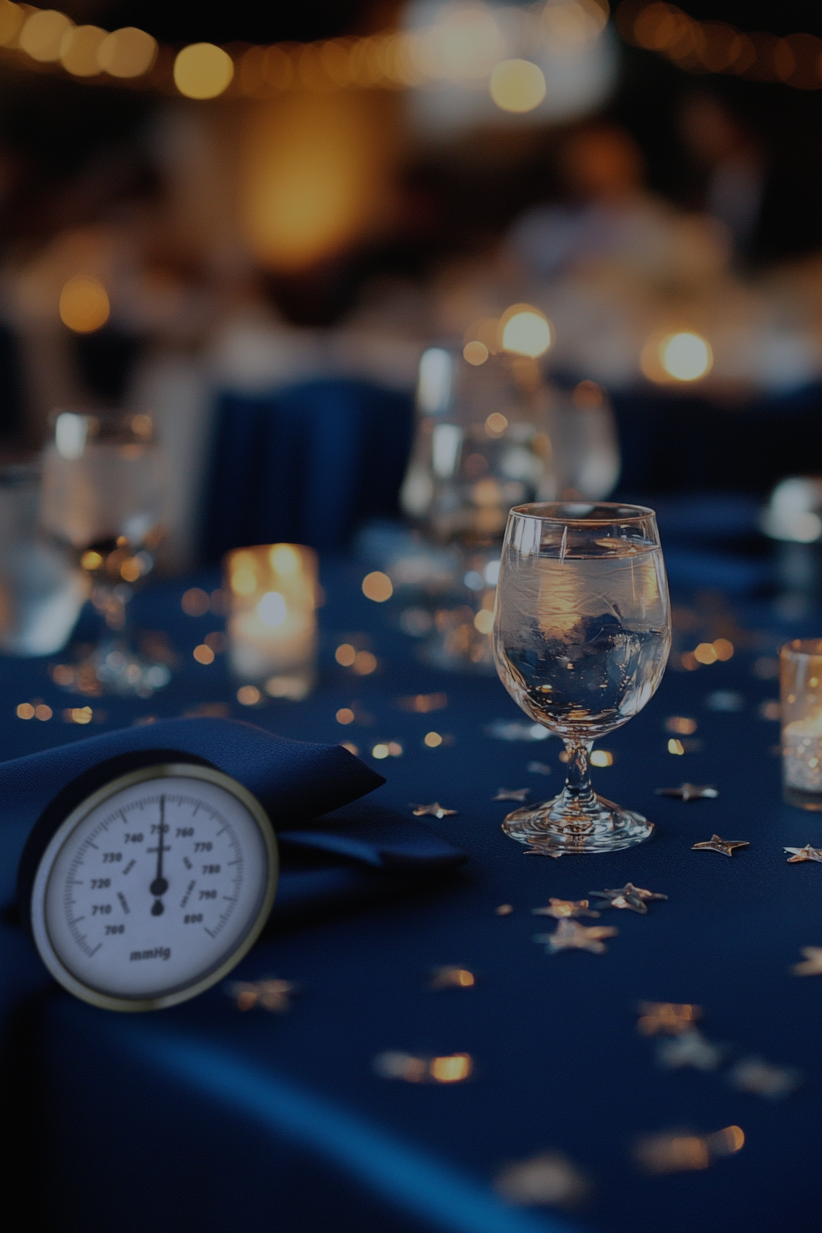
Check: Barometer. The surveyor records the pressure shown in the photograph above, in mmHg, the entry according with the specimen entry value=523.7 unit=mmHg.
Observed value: value=750 unit=mmHg
